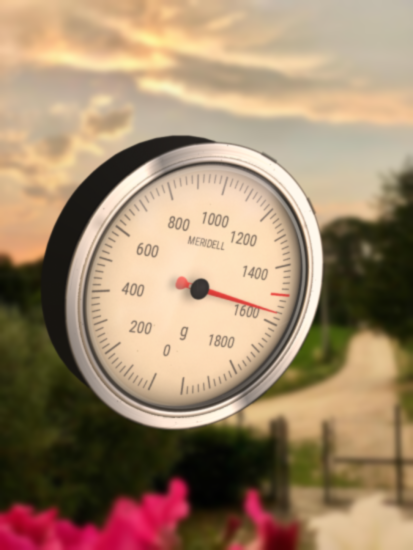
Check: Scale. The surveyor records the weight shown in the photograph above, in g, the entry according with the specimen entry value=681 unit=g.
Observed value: value=1560 unit=g
